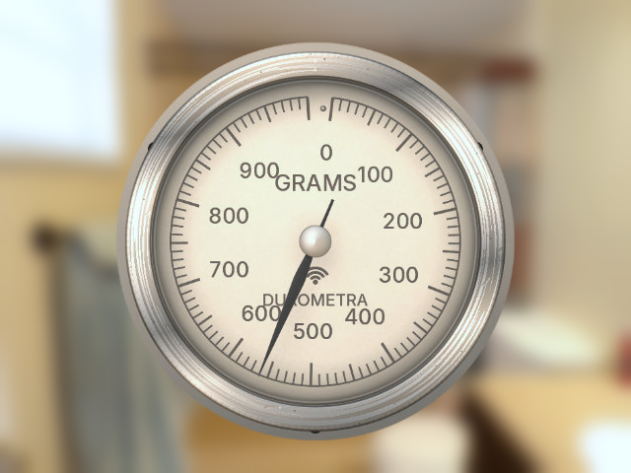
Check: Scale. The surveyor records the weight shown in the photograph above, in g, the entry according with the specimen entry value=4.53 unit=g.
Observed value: value=560 unit=g
